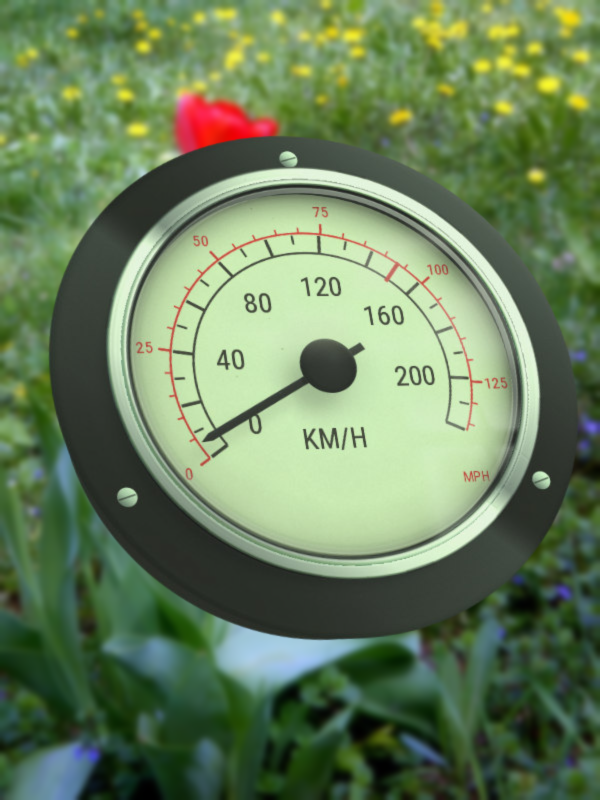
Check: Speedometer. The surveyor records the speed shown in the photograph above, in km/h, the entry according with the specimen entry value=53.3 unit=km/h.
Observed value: value=5 unit=km/h
